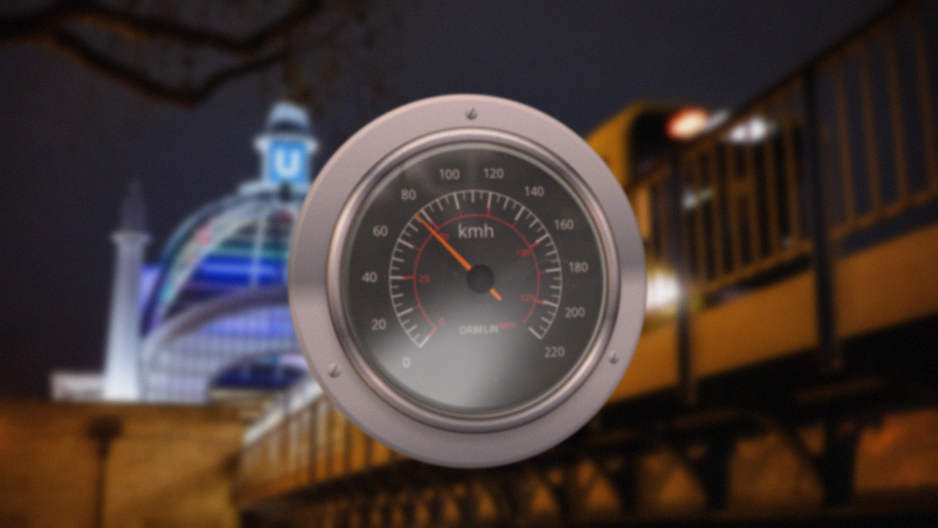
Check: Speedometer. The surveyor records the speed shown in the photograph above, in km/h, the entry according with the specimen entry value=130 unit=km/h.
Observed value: value=75 unit=km/h
